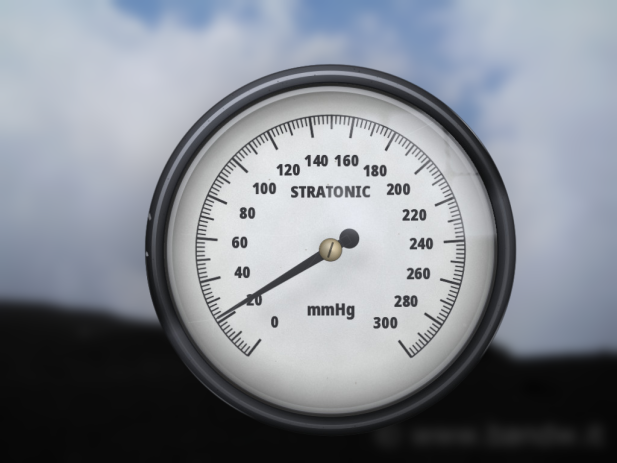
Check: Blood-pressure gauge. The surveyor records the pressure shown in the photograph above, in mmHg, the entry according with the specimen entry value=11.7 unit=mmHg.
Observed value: value=22 unit=mmHg
